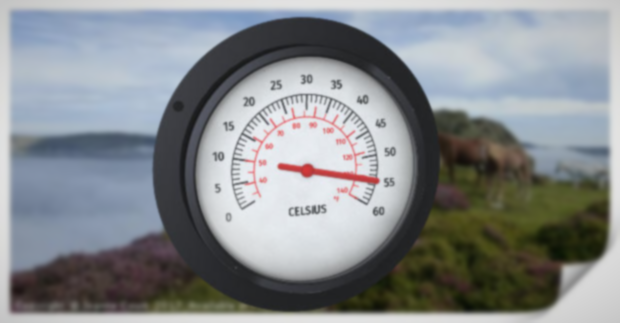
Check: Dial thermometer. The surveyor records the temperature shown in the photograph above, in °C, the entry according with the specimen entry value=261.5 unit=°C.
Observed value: value=55 unit=°C
